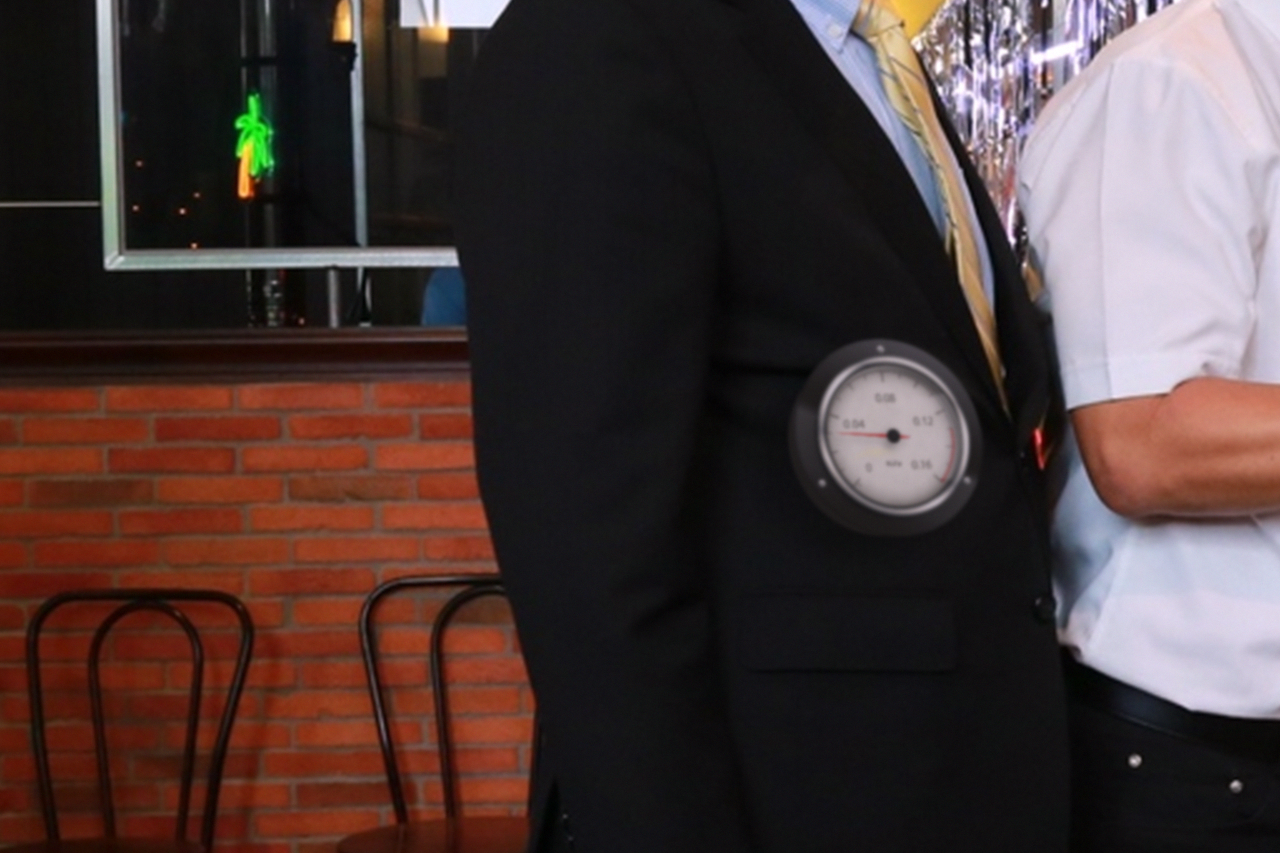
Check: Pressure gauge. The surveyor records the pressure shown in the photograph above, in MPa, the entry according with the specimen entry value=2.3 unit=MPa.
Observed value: value=0.03 unit=MPa
